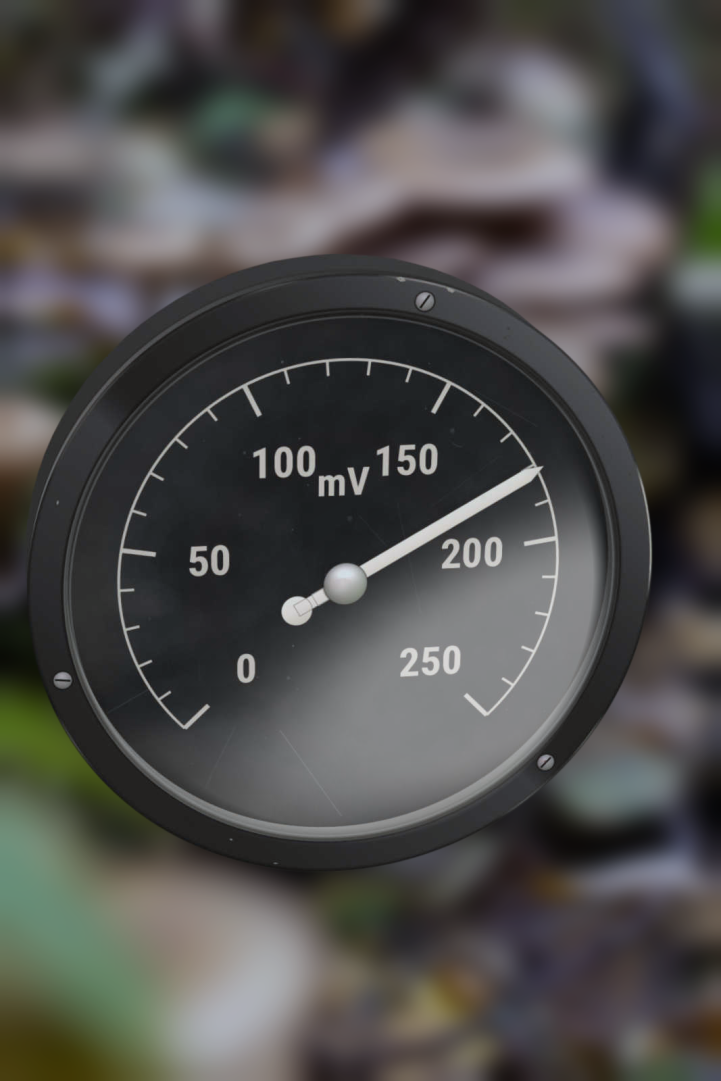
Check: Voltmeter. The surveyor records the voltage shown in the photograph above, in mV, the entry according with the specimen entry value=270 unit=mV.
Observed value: value=180 unit=mV
